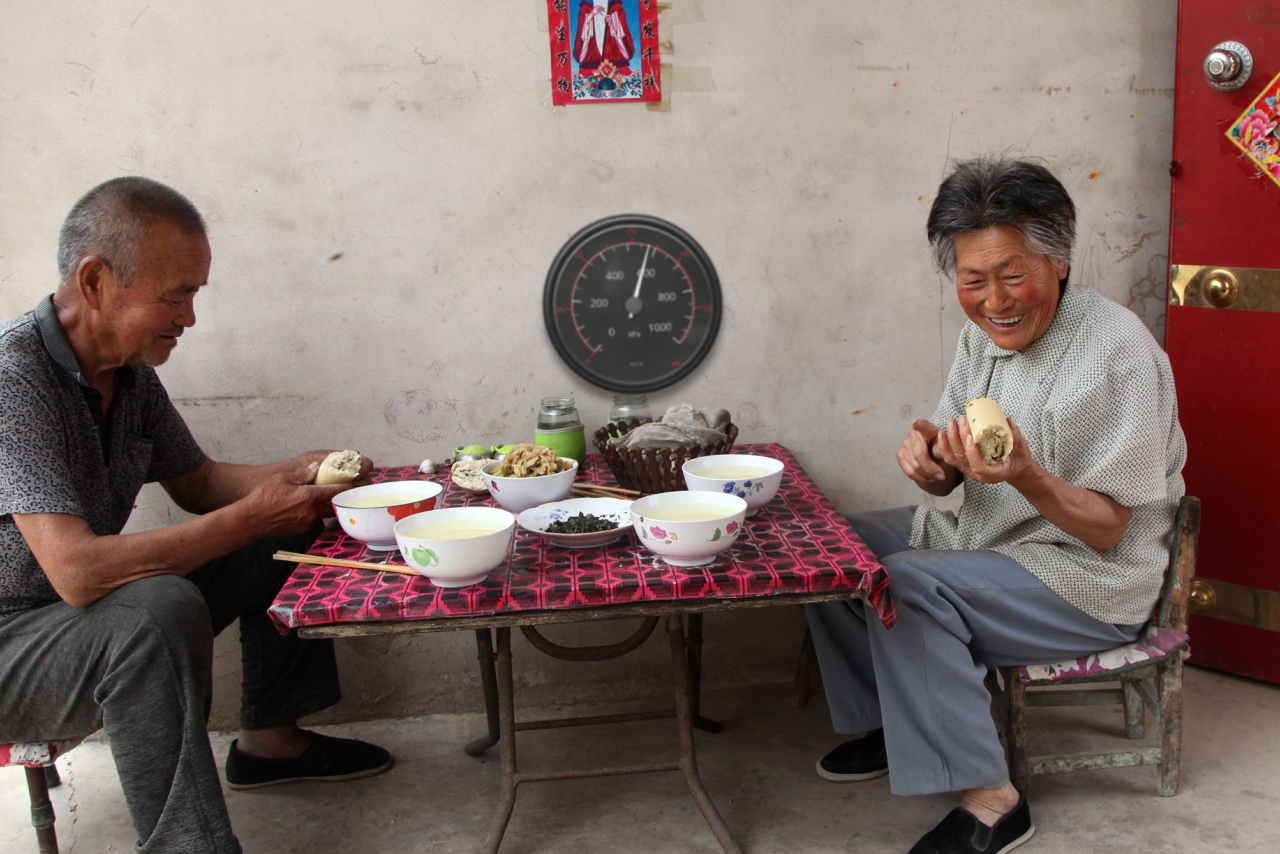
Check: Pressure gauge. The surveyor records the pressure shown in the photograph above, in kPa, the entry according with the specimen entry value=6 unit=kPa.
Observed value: value=575 unit=kPa
